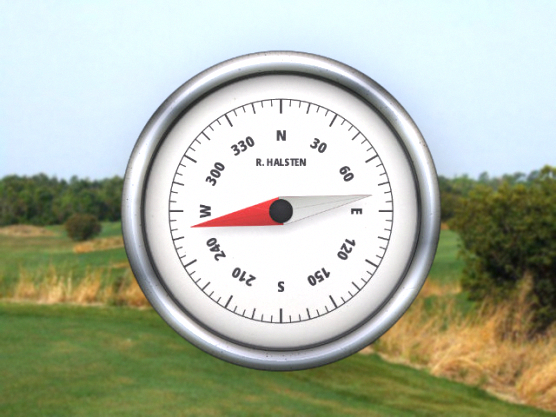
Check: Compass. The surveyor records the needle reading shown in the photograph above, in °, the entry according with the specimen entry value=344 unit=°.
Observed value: value=260 unit=°
